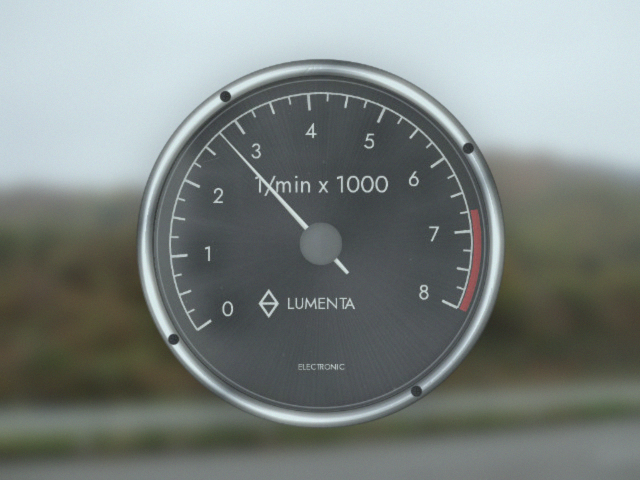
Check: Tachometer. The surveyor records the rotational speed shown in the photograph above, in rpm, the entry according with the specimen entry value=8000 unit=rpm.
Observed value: value=2750 unit=rpm
